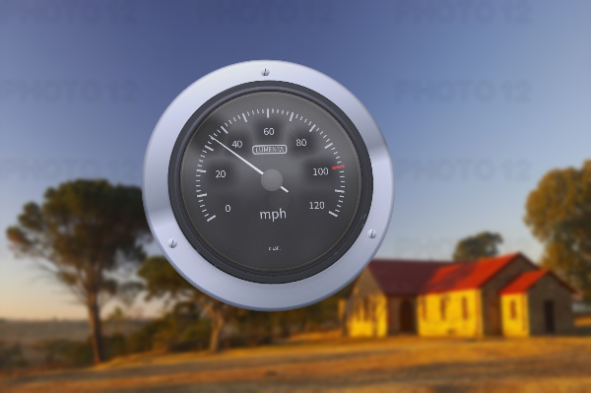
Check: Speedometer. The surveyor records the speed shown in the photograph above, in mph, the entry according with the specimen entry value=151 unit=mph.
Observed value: value=34 unit=mph
